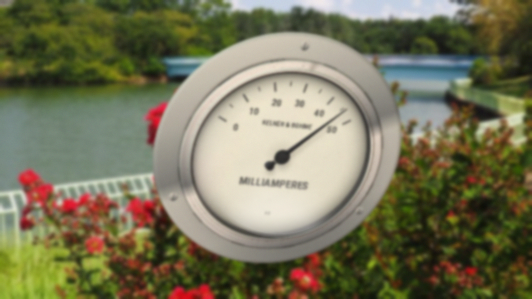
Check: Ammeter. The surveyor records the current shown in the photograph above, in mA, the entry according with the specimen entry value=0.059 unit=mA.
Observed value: value=45 unit=mA
